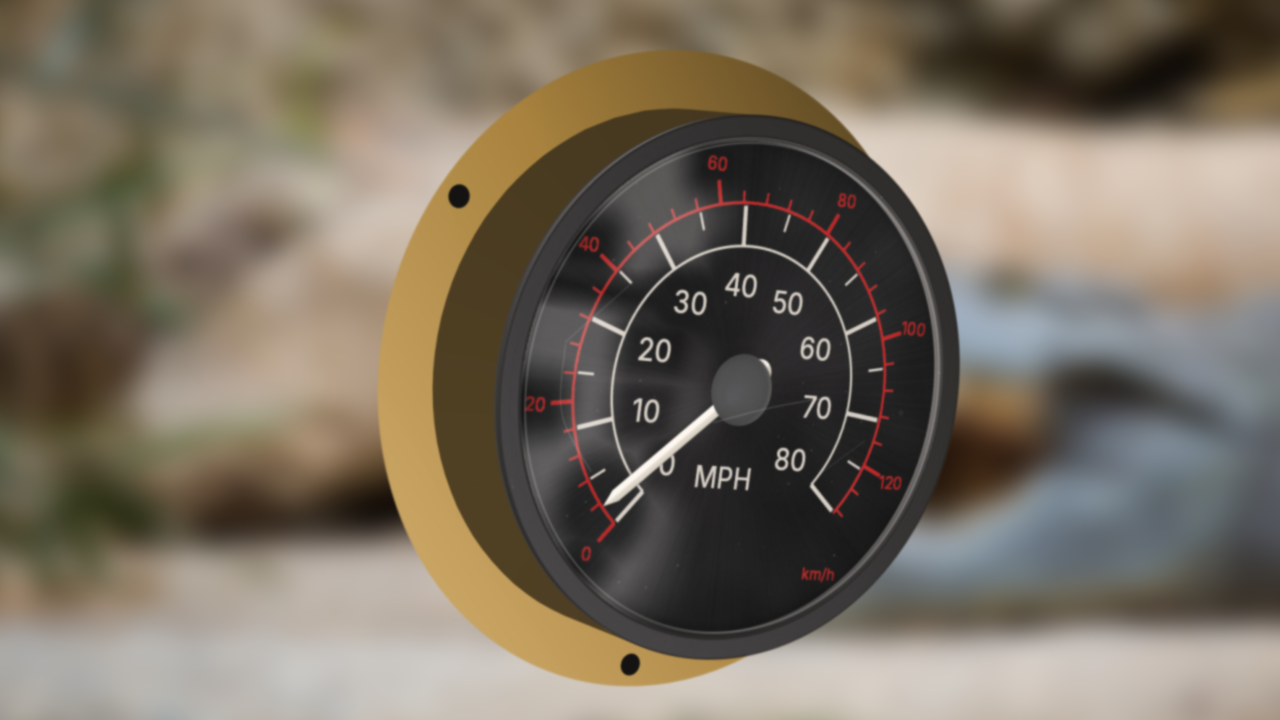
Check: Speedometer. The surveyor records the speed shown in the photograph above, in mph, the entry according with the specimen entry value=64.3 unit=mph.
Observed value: value=2.5 unit=mph
